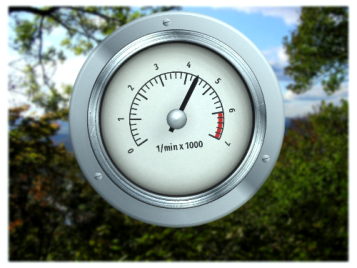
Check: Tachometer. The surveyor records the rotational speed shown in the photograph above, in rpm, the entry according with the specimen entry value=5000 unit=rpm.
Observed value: value=4400 unit=rpm
